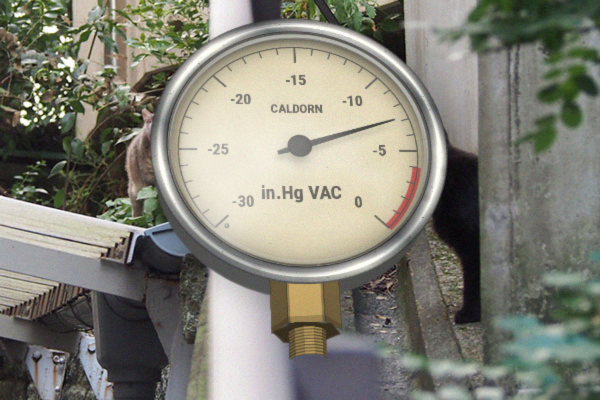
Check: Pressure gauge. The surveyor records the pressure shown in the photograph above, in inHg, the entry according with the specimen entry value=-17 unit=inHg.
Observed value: value=-7 unit=inHg
